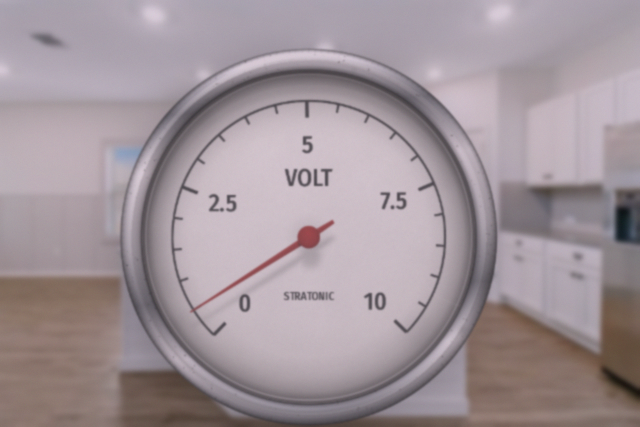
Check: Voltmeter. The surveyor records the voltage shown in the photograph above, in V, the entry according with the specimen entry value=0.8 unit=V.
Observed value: value=0.5 unit=V
